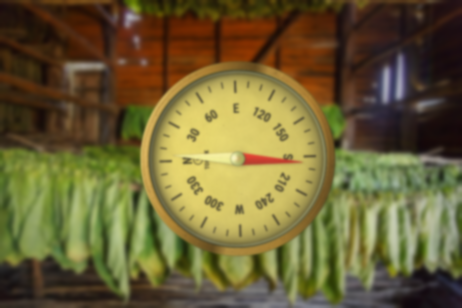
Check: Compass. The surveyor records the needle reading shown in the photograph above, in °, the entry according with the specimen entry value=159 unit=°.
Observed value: value=185 unit=°
